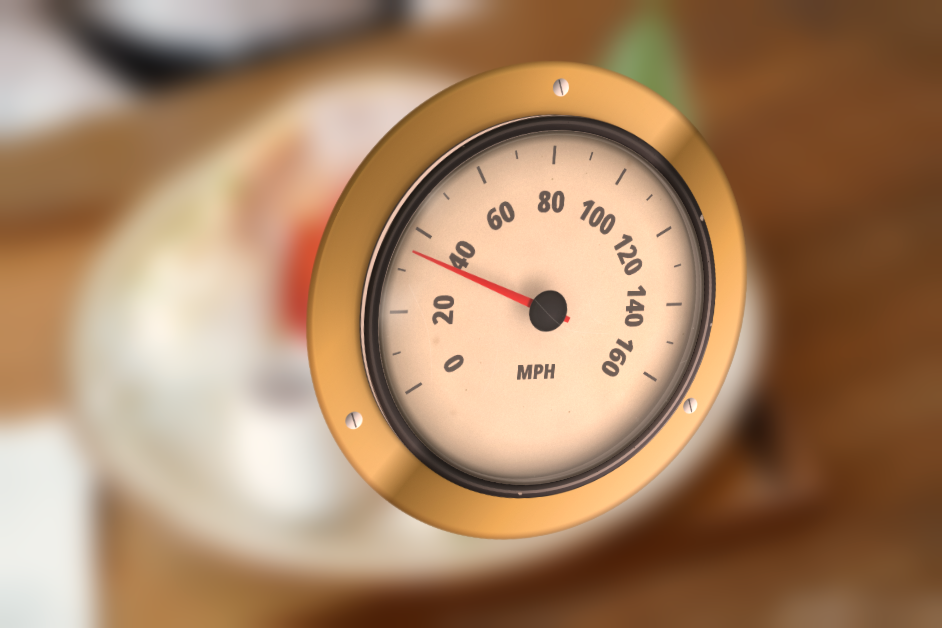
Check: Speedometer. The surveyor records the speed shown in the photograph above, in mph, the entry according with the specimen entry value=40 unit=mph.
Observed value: value=35 unit=mph
